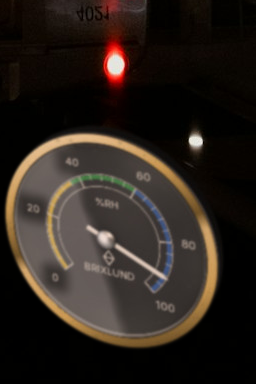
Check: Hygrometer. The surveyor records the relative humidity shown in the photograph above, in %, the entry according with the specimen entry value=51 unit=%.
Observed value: value=92 unit=%
